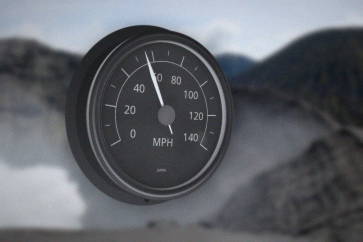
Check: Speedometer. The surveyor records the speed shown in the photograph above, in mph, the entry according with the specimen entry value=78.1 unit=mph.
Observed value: value=55 unit=mph
